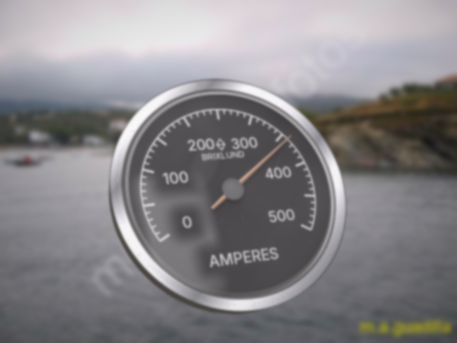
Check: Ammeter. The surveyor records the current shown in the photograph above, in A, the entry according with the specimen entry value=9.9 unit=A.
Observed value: value=360 unit=A
